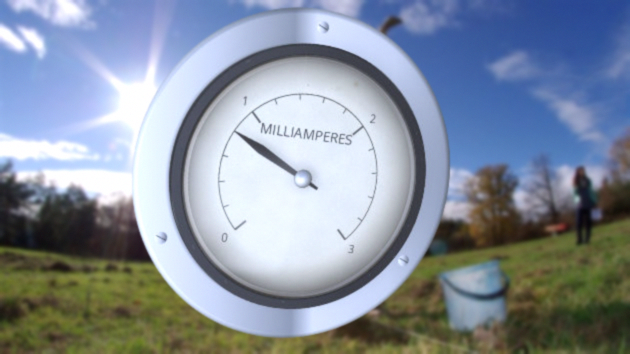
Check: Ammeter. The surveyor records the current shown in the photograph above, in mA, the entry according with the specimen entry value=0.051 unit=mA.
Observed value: value=0.8 unit=mA
